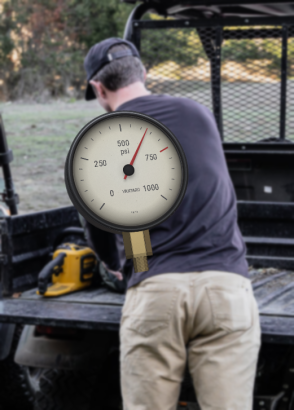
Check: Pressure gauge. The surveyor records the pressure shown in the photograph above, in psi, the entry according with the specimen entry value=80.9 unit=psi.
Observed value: value=625 unit=psi
